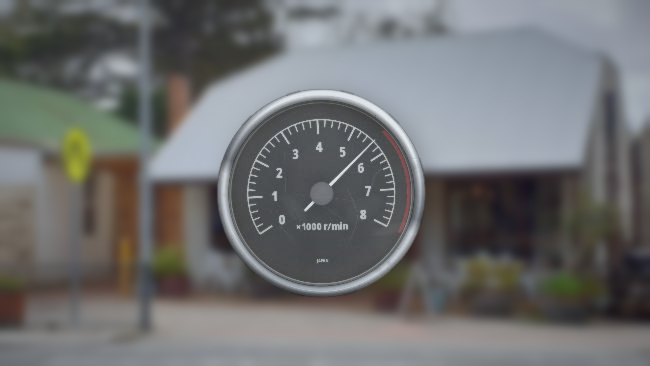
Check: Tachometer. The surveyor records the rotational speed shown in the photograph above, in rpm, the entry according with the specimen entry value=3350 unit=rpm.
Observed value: value=5600 unit=rpm
